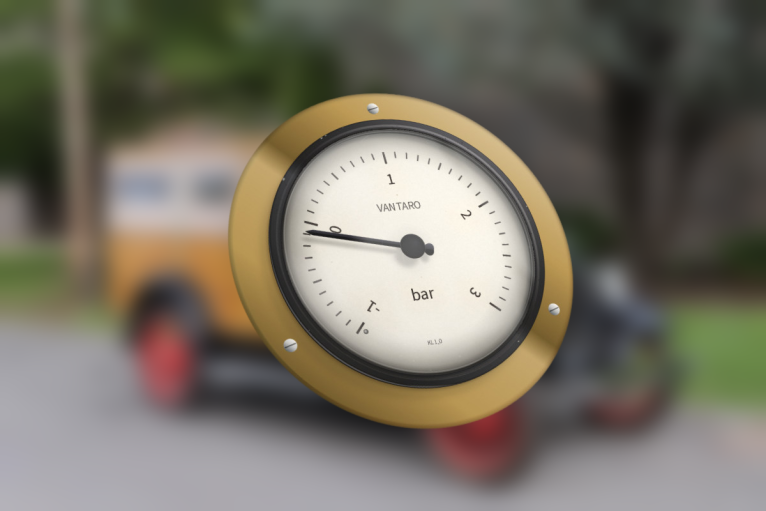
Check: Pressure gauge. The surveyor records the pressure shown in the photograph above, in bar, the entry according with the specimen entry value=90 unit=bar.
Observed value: value=-0.1 unit=bar
